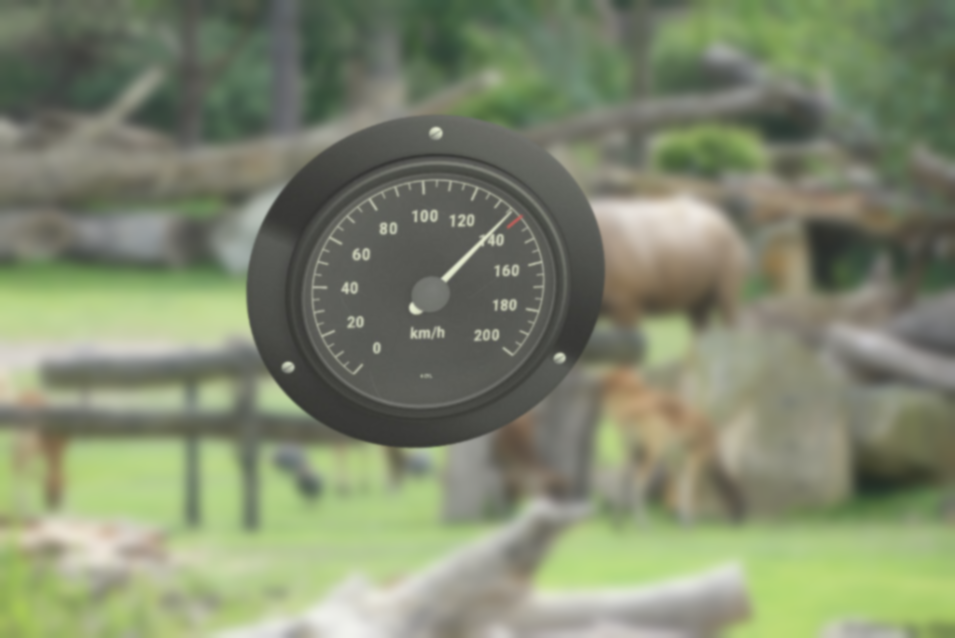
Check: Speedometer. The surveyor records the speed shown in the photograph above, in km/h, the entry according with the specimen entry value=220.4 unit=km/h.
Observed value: value=135 unit=km/h
